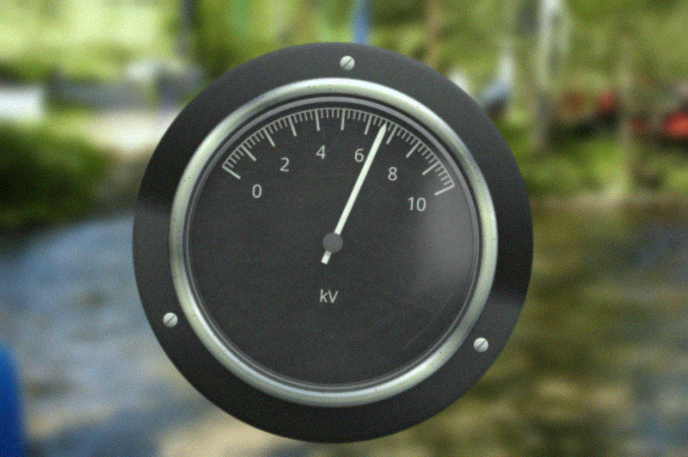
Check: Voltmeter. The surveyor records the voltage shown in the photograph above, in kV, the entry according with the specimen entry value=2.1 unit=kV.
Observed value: value=6.6 unit=kV
